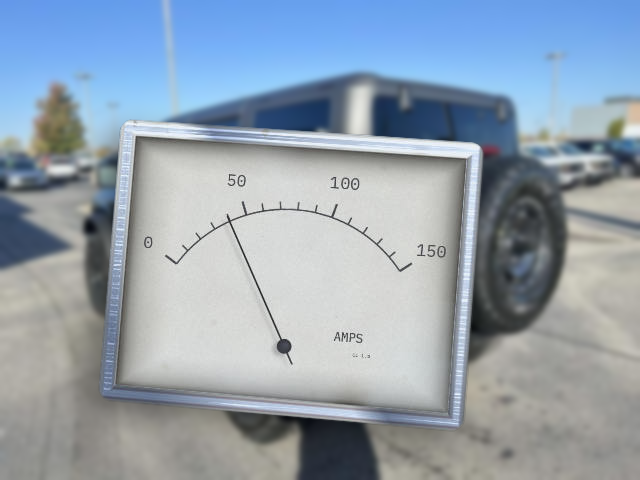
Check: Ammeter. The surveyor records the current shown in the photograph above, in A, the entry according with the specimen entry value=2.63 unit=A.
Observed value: value=40 unit=A
